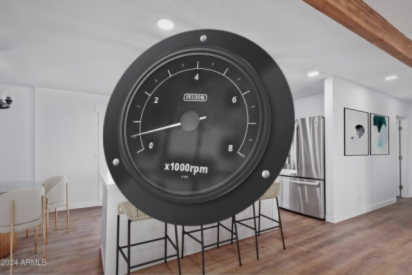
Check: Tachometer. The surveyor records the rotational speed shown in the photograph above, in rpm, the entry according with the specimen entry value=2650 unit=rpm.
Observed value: value=500 unit=rpm
